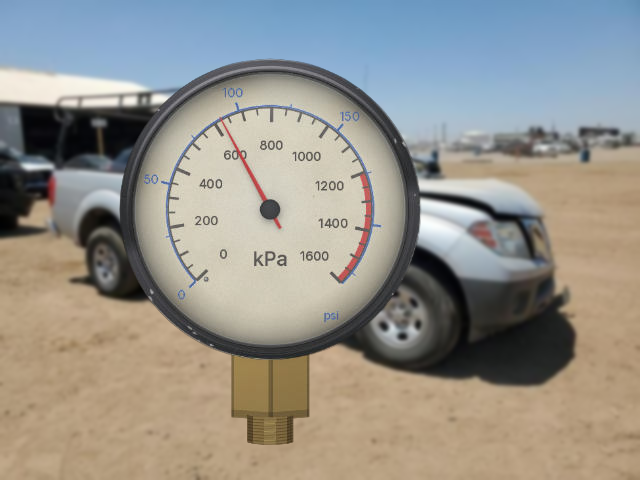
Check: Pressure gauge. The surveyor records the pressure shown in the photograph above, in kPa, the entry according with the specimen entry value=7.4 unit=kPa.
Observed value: value=625 unit=kPa
